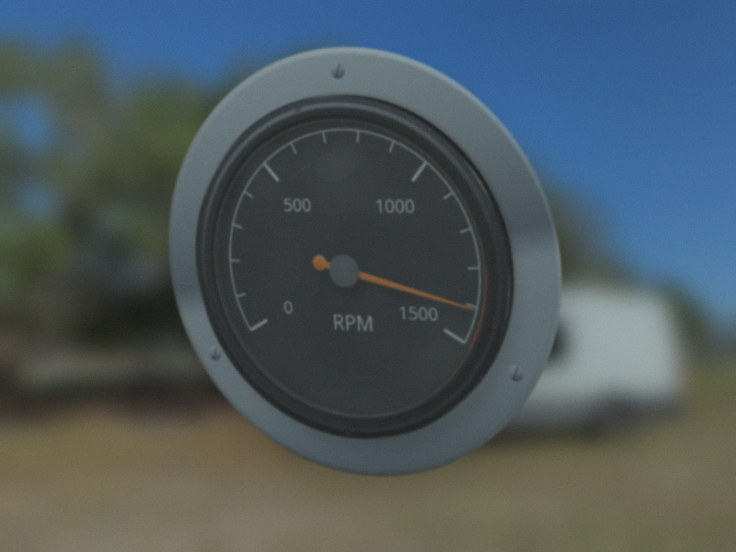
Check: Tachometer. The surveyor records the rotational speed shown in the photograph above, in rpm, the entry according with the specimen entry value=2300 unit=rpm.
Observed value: value=1400 unit=rpm
